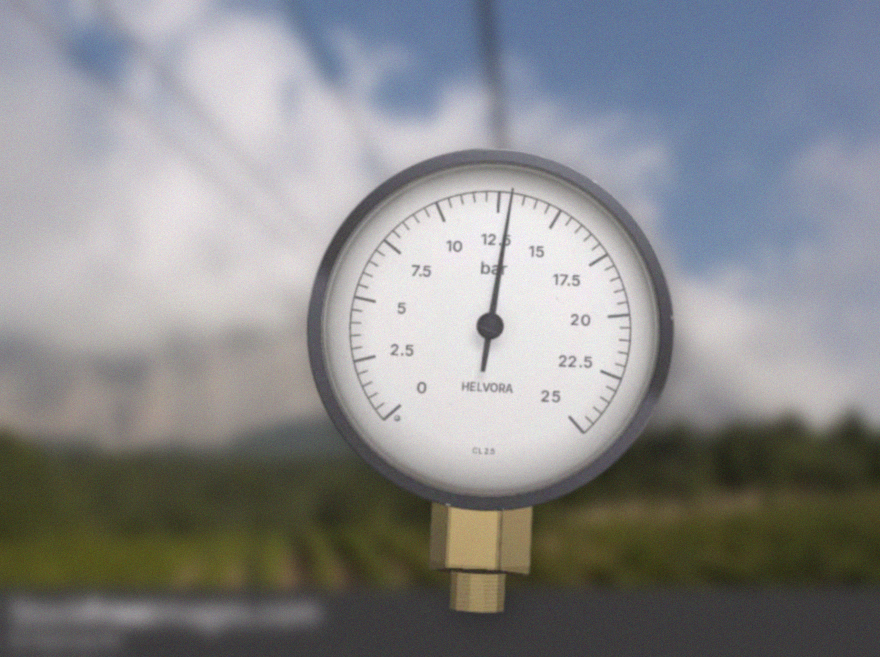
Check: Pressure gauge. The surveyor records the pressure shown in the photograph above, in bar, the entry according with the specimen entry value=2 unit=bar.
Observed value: value=13 unit=bar
